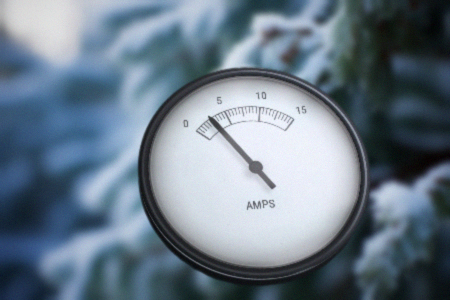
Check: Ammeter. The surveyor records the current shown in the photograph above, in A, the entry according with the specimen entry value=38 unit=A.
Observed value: value=2.5 unit=A
